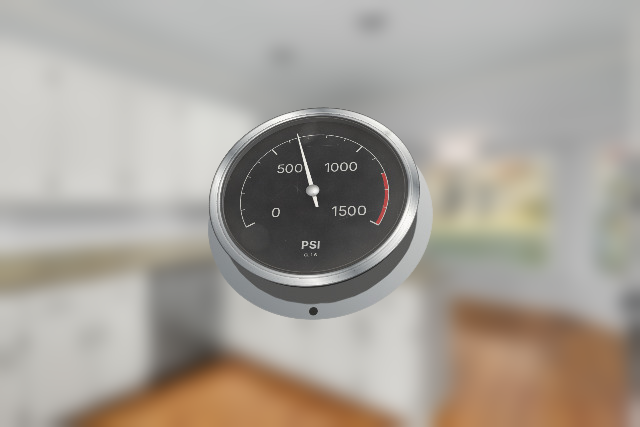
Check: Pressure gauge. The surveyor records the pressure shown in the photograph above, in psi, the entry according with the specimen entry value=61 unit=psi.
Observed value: value=650 unit=psi
